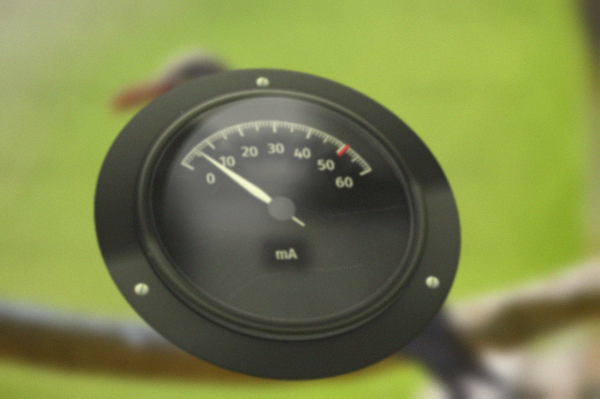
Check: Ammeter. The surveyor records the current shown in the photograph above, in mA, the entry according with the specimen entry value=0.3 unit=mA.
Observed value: value=5 unit=mA
